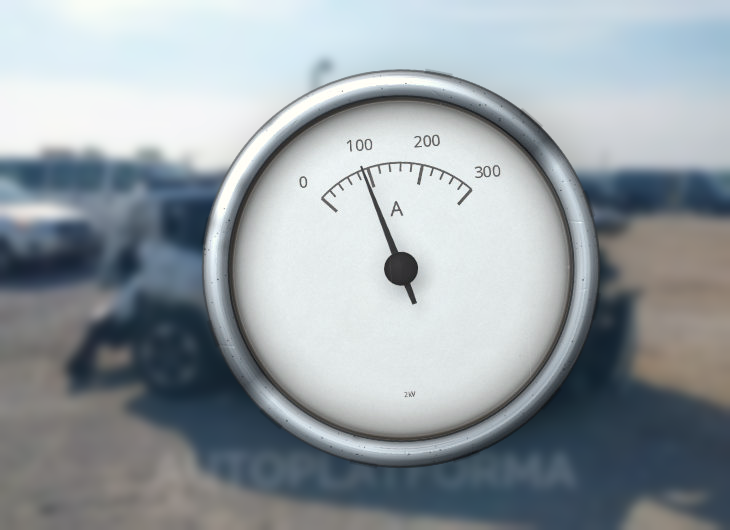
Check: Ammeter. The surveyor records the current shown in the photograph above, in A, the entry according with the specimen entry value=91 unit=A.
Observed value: value=90 unit=A
